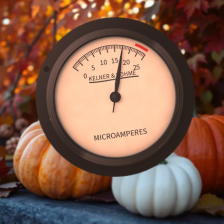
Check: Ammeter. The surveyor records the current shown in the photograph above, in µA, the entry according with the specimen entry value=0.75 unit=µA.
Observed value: value=17.5 unit=µA
